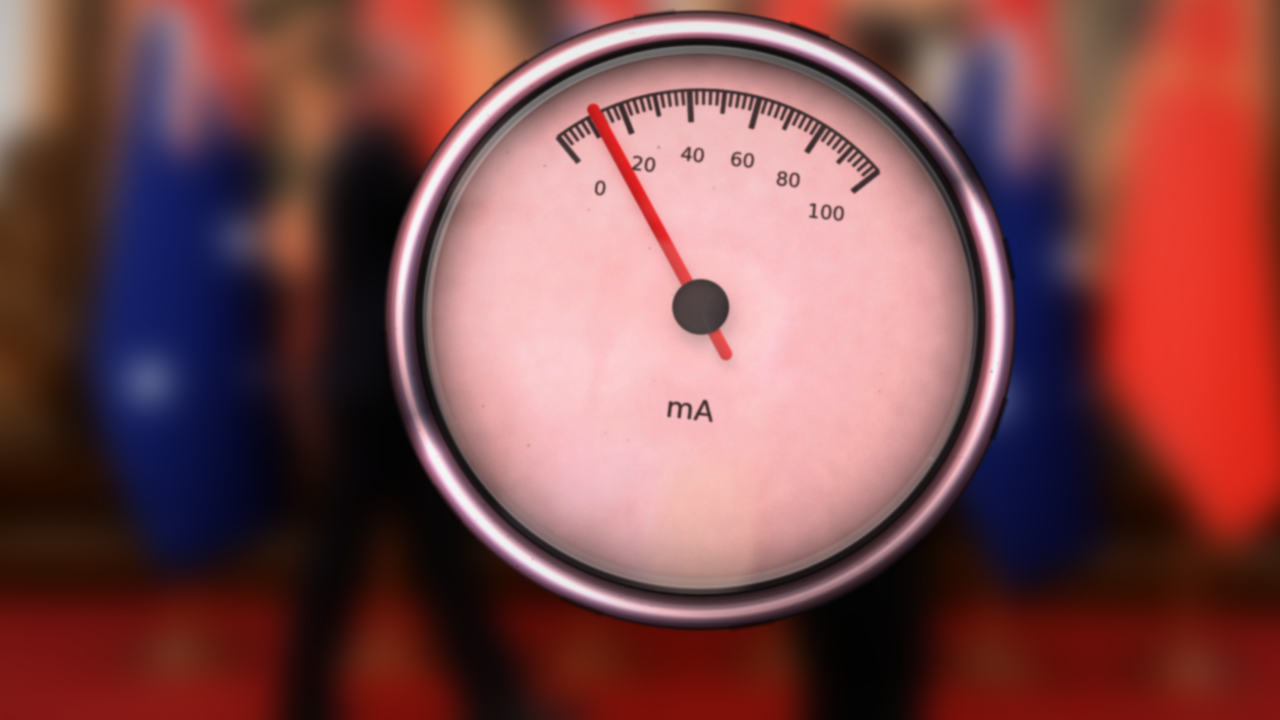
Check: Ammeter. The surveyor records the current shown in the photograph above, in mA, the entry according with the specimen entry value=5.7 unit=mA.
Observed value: value=12 unit=mA
